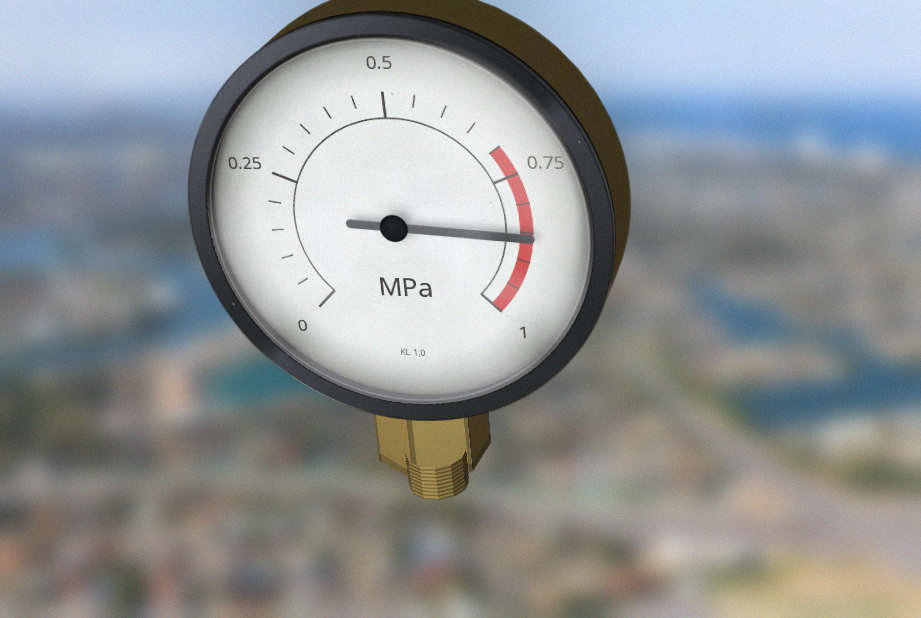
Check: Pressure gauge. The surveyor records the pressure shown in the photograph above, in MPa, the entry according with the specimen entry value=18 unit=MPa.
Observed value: value=0.85 unit=MPa
